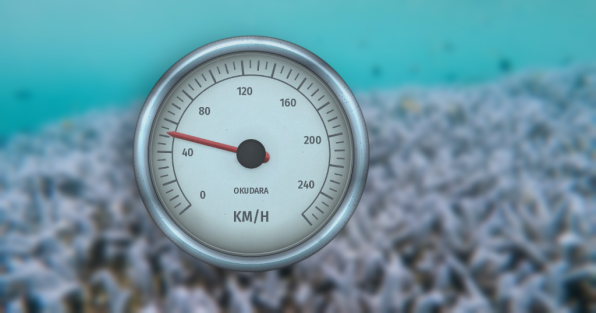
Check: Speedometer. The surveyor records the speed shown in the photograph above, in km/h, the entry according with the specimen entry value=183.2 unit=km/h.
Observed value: value=52.5 unit=km/h
